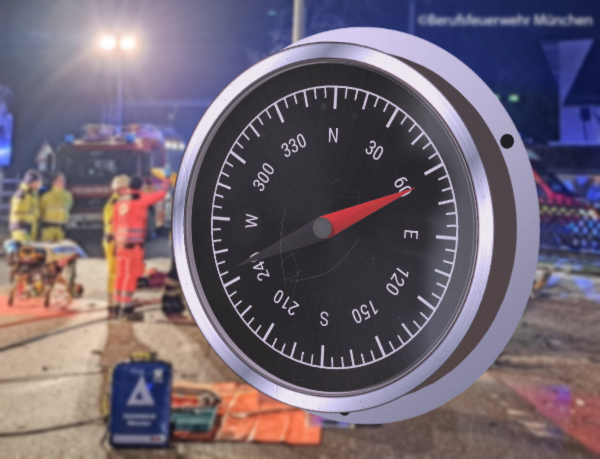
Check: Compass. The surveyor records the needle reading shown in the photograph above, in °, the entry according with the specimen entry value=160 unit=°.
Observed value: value=65 unit=°
